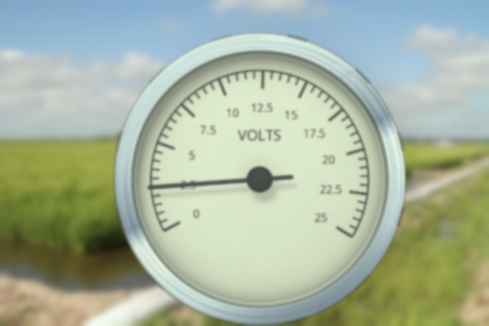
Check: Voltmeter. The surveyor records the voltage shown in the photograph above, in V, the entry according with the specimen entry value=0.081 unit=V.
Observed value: value=2.5 unit=V
